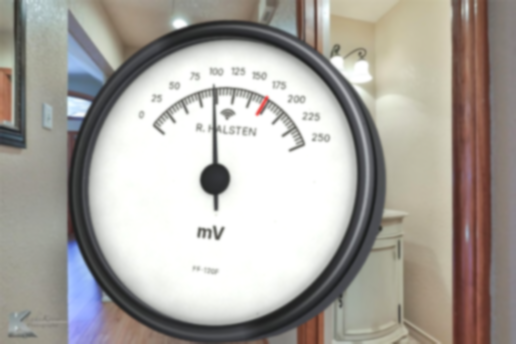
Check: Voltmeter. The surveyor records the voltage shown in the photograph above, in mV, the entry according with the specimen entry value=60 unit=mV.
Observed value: value=100 unit=mV
